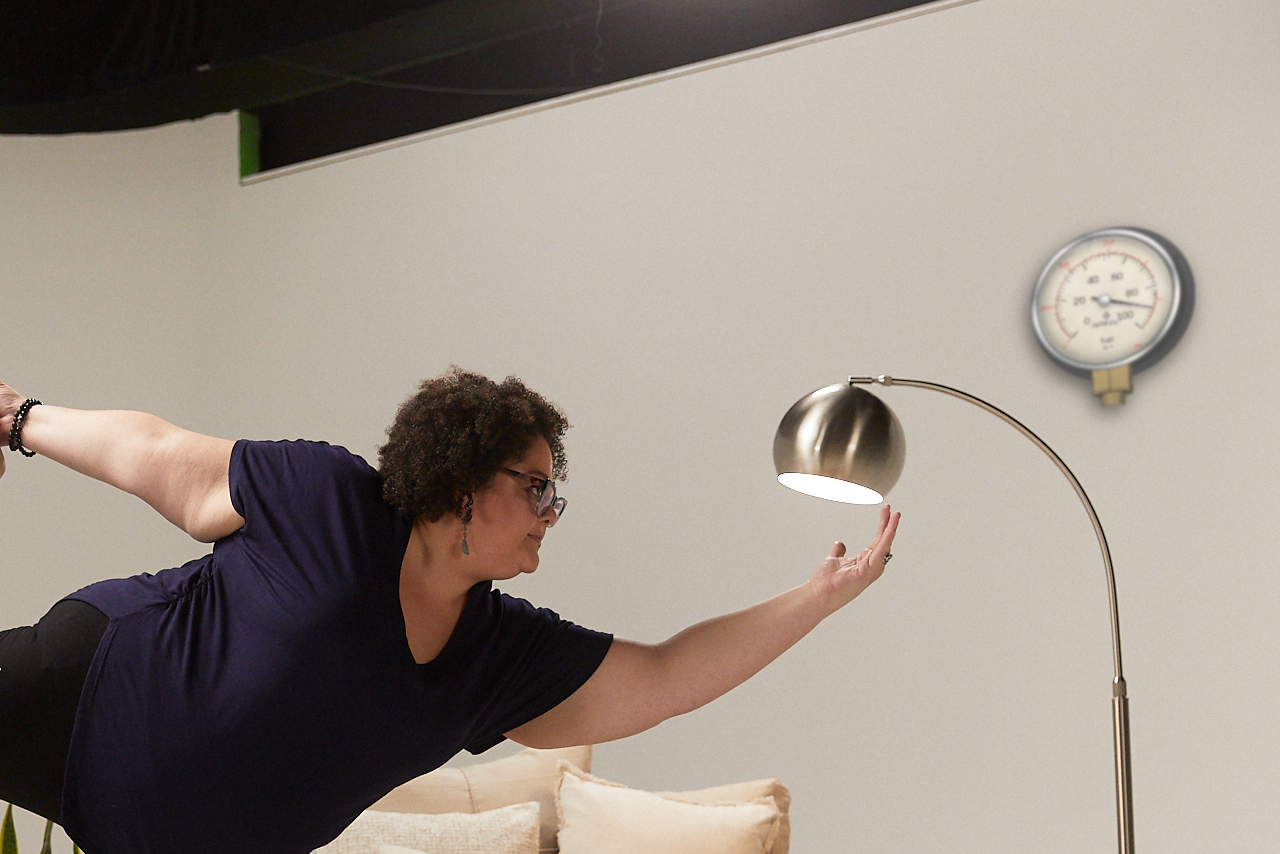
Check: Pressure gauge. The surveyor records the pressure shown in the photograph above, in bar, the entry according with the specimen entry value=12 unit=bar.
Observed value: value=90 unit=bar
